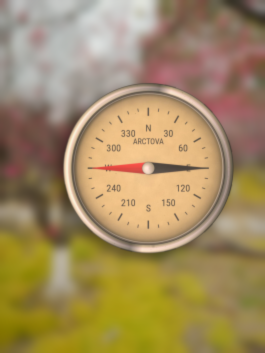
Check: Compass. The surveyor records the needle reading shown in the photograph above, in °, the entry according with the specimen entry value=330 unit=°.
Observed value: value=270 unit=°
